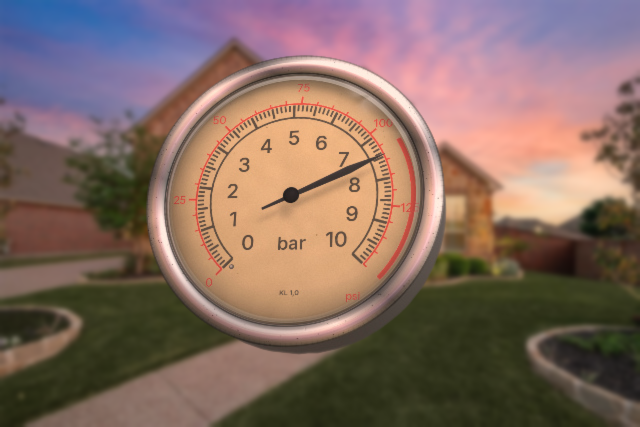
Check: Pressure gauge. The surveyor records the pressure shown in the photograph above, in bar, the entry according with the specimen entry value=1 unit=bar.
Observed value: value=7.5 unit=bar
